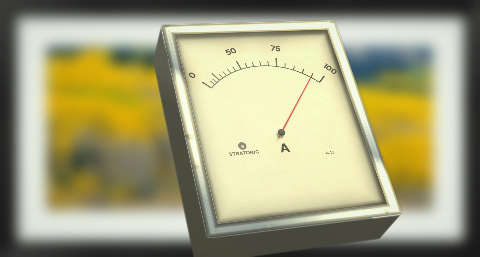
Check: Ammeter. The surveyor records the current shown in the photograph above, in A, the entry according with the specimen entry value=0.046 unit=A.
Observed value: value=95 unit=A
